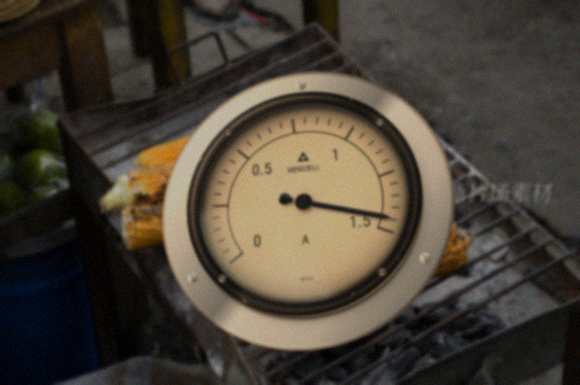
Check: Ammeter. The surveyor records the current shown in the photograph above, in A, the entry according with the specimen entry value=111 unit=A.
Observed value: value=1.45 unit=A
